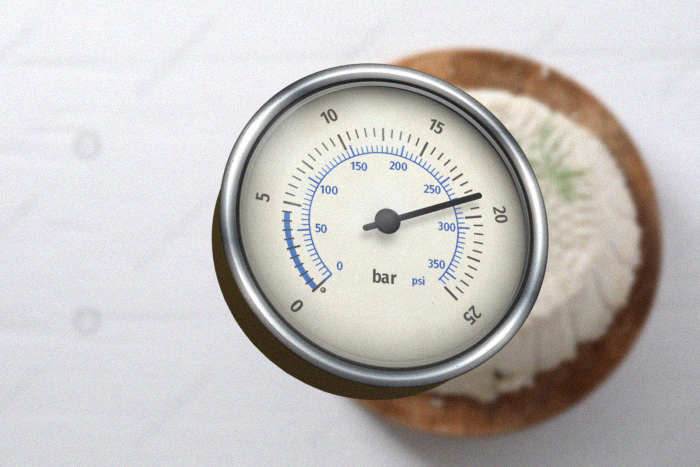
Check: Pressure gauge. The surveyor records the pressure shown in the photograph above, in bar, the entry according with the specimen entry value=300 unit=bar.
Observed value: value=19 unit=bar
